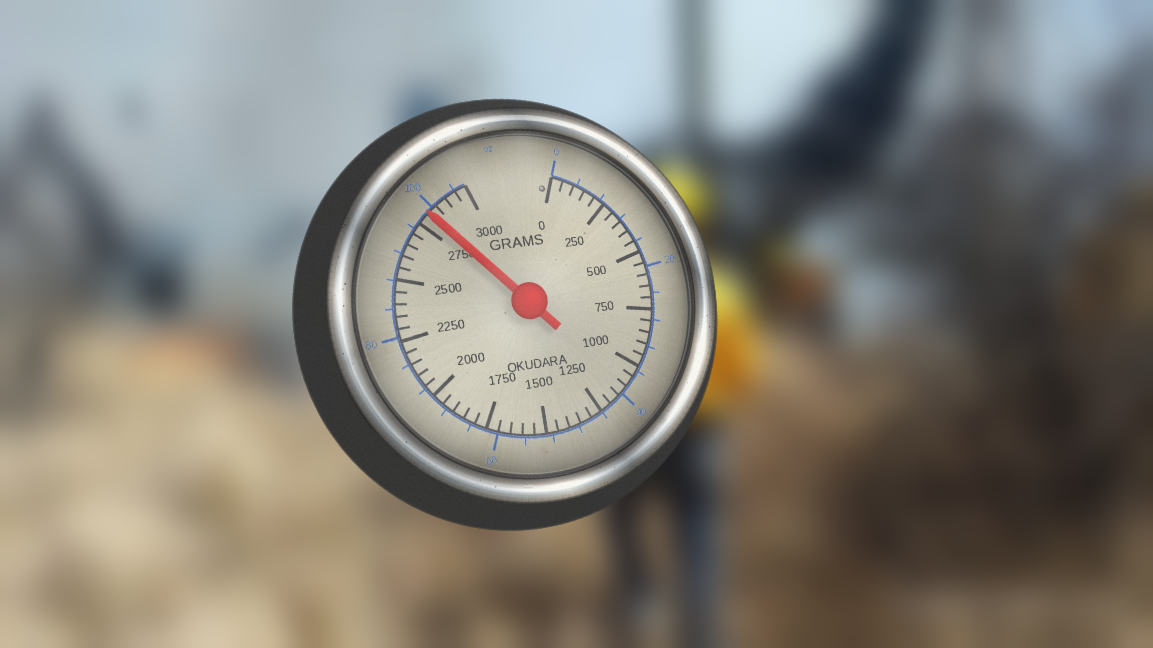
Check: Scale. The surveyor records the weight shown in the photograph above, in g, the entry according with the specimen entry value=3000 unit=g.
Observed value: value=2800 unit=g
